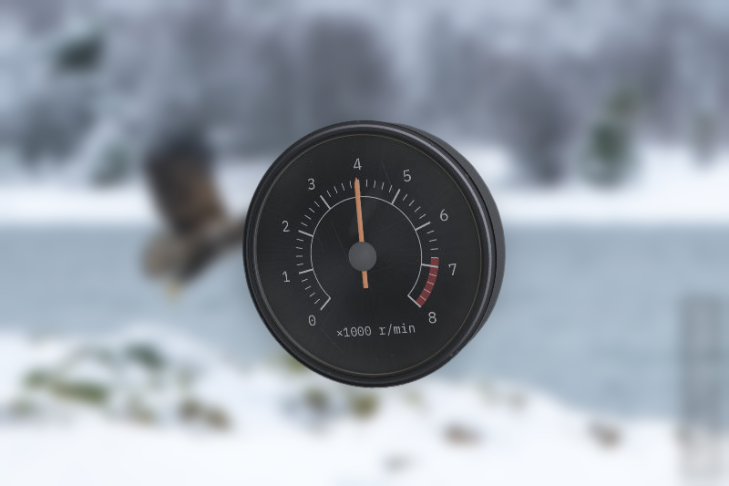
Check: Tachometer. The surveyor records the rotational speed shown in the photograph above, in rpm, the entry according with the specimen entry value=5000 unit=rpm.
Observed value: value=4000 unit=rpm
